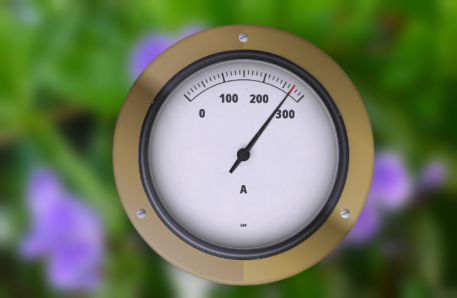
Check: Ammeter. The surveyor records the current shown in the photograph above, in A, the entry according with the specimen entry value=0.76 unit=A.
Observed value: value=270 unit=A
